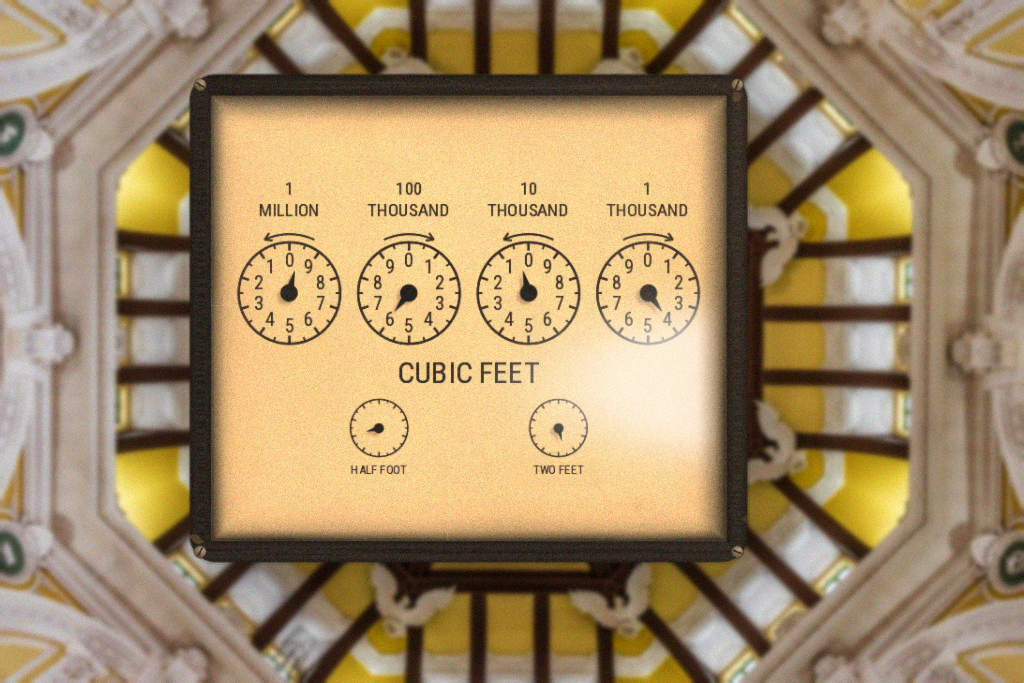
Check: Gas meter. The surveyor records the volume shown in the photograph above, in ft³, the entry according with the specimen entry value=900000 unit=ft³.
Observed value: value=960400 unit=ft³
